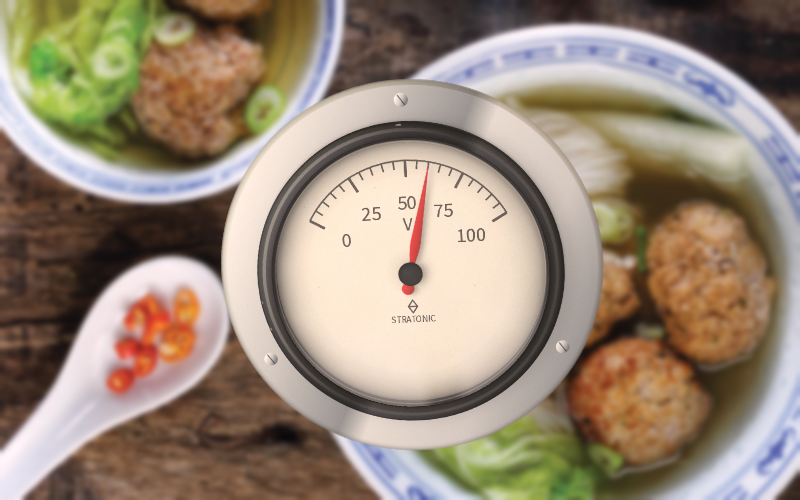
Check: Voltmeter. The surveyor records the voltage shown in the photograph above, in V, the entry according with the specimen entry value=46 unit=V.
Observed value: value=60 unit=V
